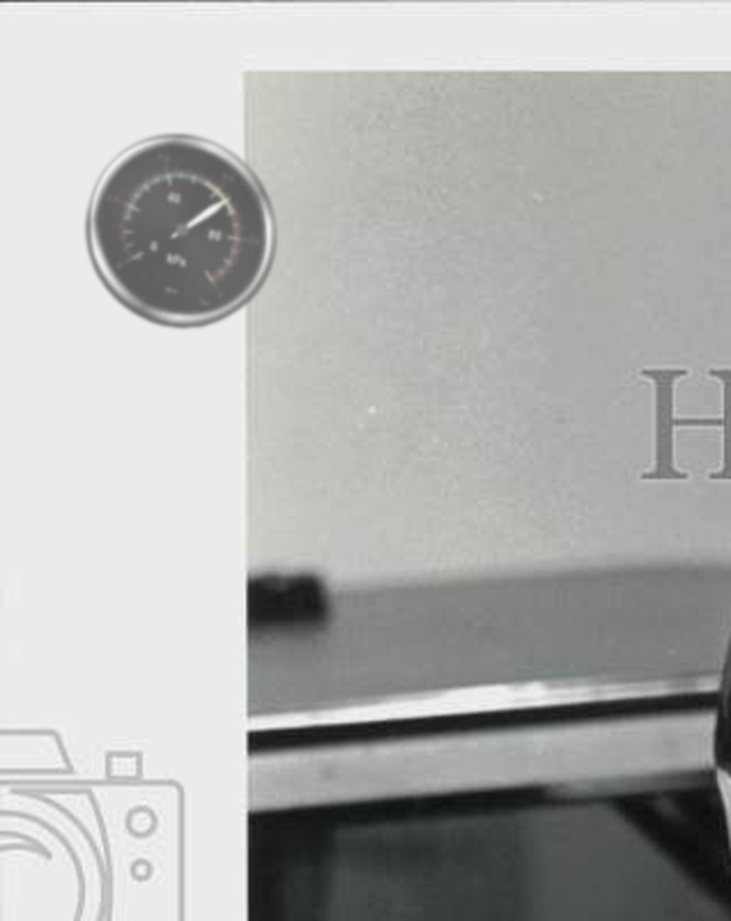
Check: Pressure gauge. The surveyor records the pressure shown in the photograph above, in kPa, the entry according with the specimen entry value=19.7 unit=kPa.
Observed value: value=65 unit=kPa
